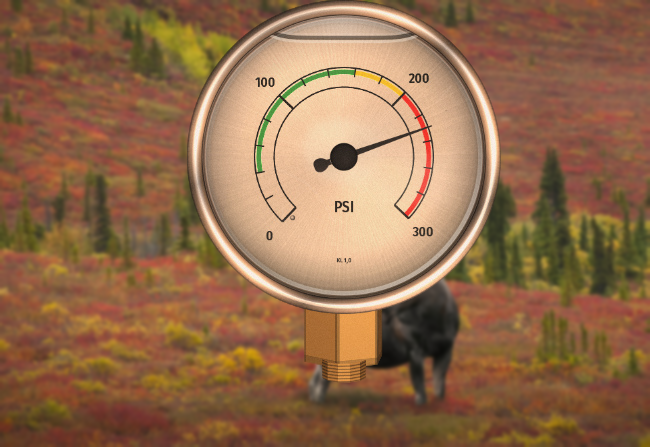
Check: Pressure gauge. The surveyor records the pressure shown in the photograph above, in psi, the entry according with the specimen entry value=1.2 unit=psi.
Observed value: value=230 unit=psi
